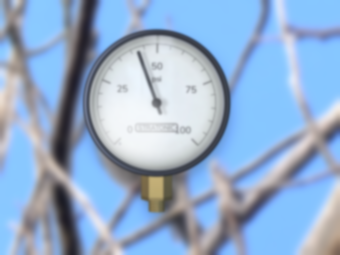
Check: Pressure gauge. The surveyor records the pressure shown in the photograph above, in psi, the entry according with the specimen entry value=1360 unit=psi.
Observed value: value=42.5 unit=psi
